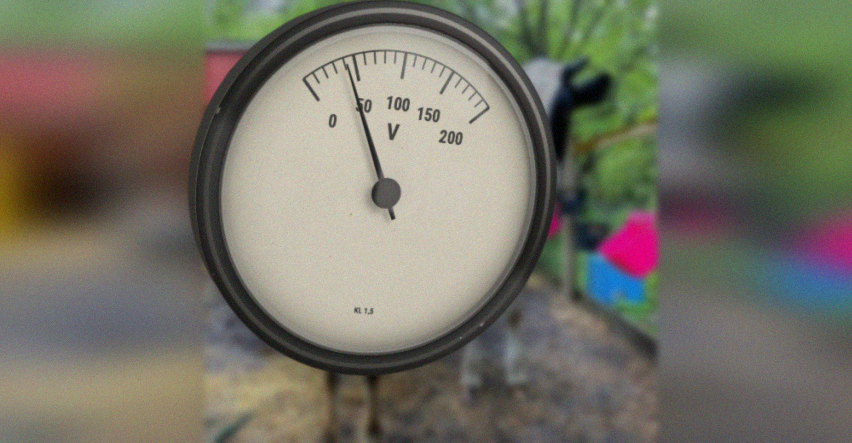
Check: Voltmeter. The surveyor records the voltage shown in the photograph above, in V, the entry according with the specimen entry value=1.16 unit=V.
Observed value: value=40 unit=V
